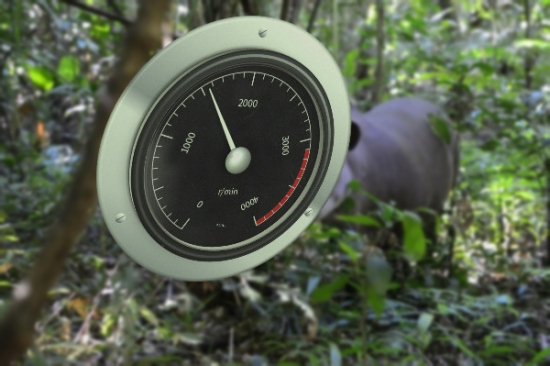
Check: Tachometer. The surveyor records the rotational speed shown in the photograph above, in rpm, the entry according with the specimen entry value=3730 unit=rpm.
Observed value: value=1550 unit=rpm
